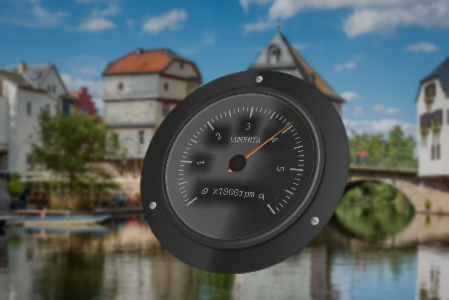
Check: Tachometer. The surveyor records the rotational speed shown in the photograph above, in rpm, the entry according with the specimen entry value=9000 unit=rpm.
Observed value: value=4000 unit=rpm
